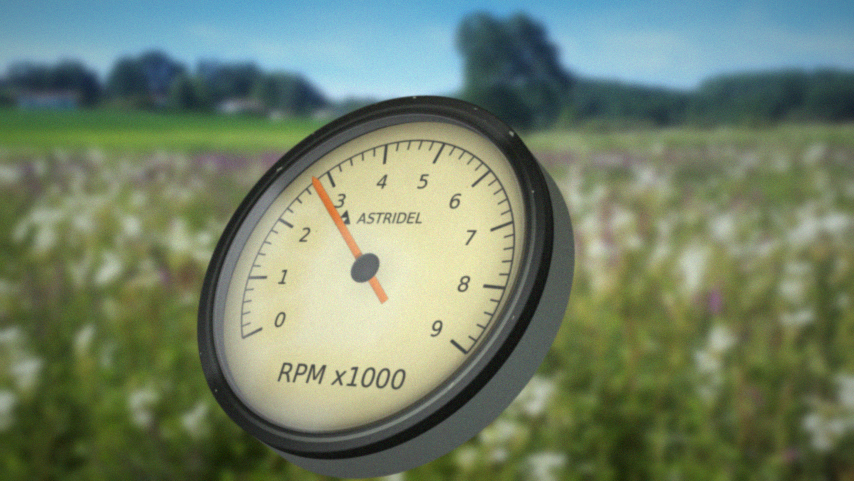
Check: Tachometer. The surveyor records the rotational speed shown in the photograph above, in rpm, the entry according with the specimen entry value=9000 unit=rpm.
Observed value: value=2800 unit=rpm
